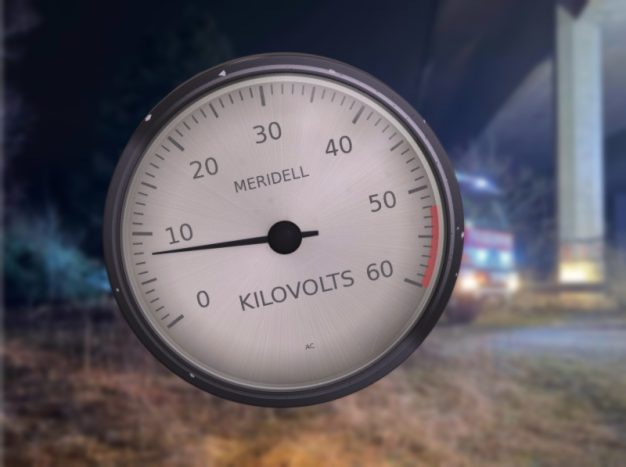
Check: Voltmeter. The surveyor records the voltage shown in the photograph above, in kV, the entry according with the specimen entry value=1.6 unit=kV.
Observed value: value=8 unit=kV
